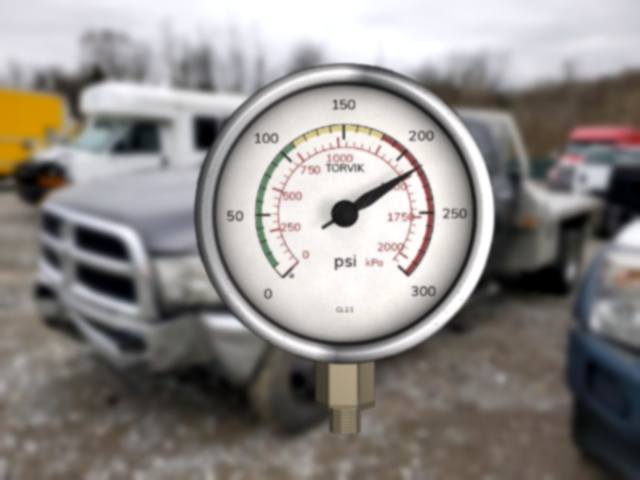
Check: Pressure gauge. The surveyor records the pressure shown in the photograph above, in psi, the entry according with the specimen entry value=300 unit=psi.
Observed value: value=215 unit=psi
